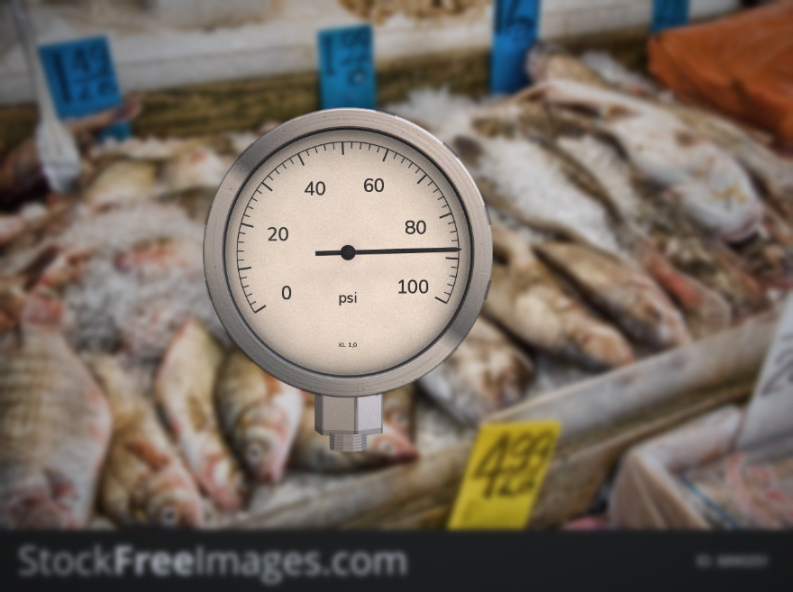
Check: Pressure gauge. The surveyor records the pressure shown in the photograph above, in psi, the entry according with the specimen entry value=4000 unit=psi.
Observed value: value=88 unit=psi
